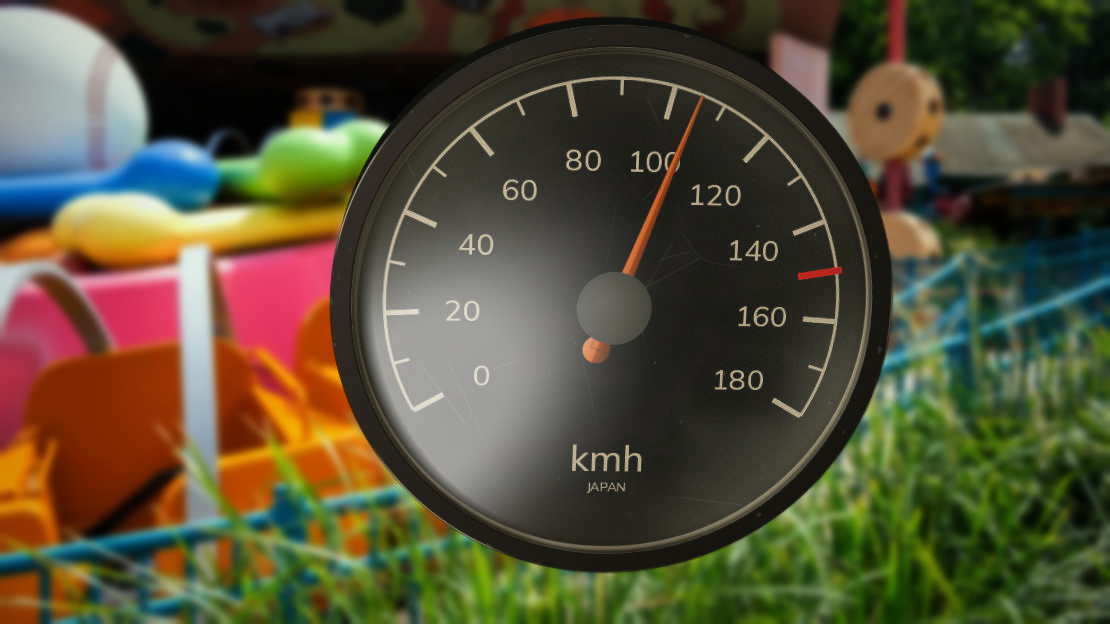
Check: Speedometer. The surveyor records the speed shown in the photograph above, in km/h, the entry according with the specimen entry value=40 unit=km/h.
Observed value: value=105 unit=km/h
